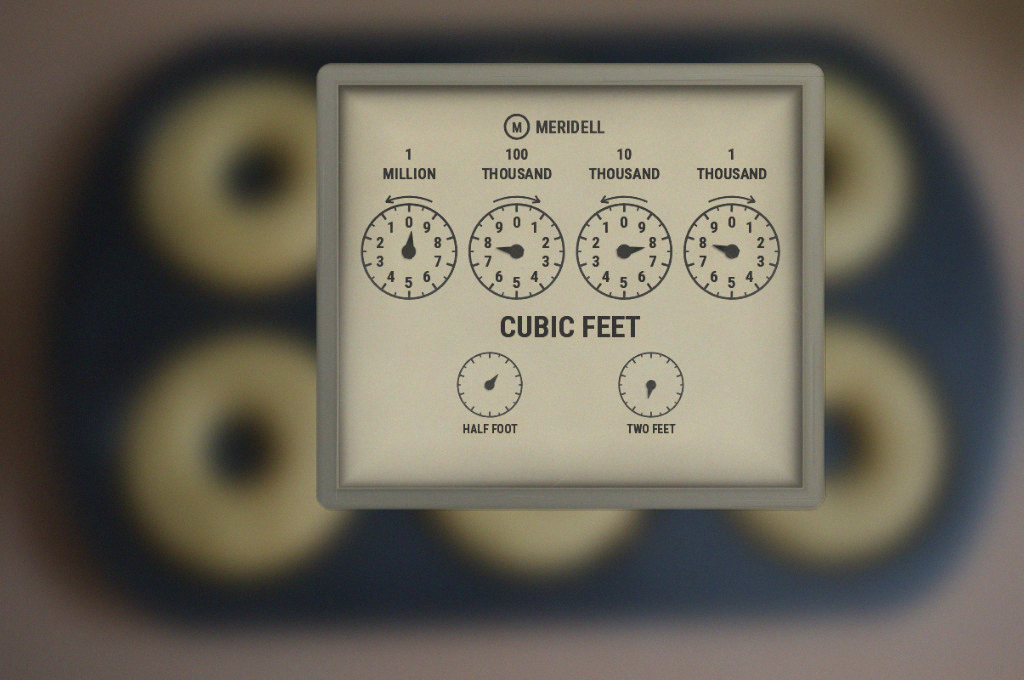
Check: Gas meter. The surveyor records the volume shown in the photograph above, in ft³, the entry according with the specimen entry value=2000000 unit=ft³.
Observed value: value=977800 unit=ft³
